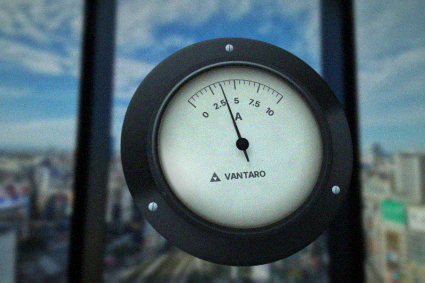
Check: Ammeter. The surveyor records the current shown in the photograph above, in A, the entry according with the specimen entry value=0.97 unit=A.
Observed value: value=3.5 unit=A
